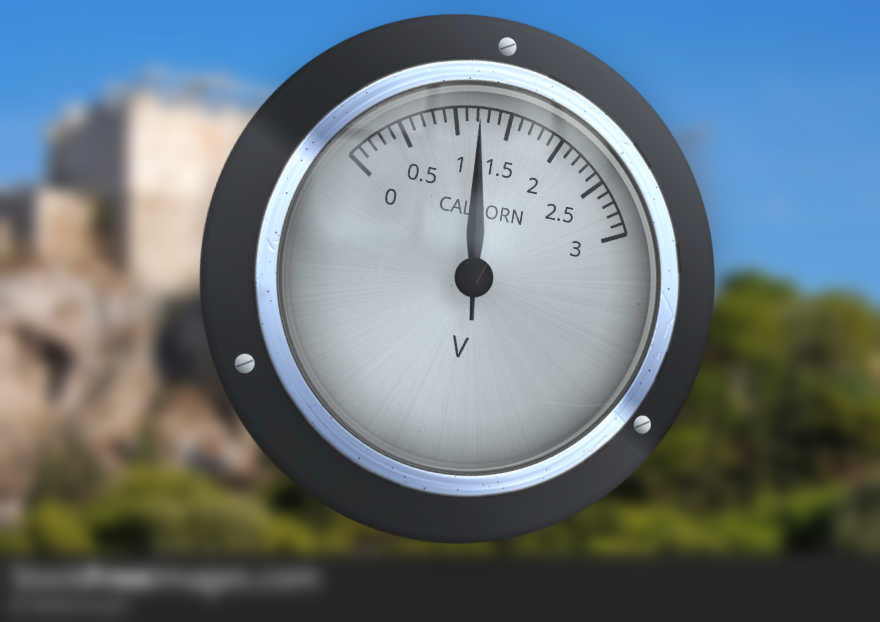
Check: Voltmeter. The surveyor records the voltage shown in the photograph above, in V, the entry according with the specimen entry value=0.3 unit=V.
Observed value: value=1.2 unit=V
